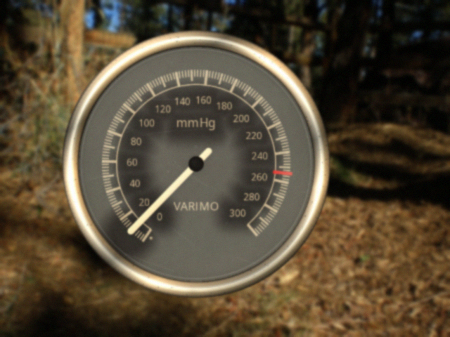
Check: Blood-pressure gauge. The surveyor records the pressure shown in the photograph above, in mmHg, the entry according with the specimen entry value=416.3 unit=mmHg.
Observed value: value=10 unit=mmHg
